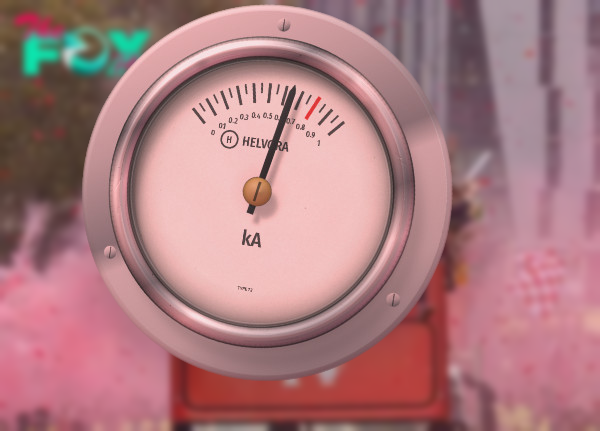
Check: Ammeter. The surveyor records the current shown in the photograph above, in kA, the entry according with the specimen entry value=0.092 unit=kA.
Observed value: value=0.65 unit=kA
